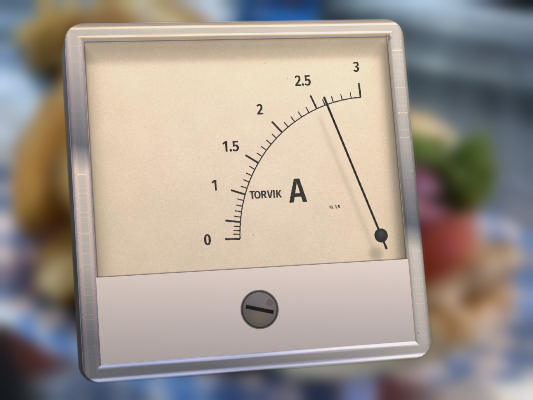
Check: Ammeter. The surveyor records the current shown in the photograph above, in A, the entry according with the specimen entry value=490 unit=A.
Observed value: value=2.6 unit=A
